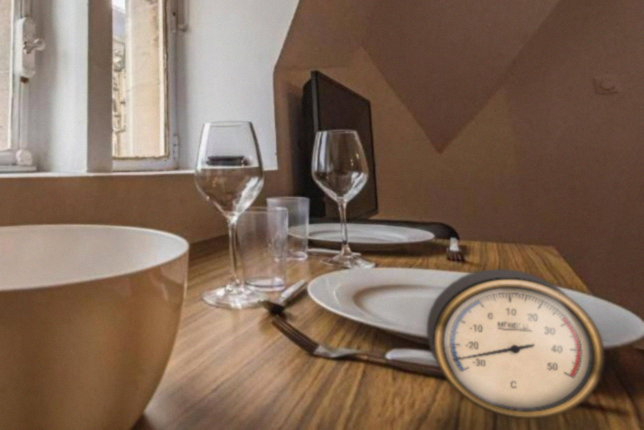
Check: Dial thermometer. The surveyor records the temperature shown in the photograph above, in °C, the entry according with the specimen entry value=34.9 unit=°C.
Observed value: value=-25 unit=°C
